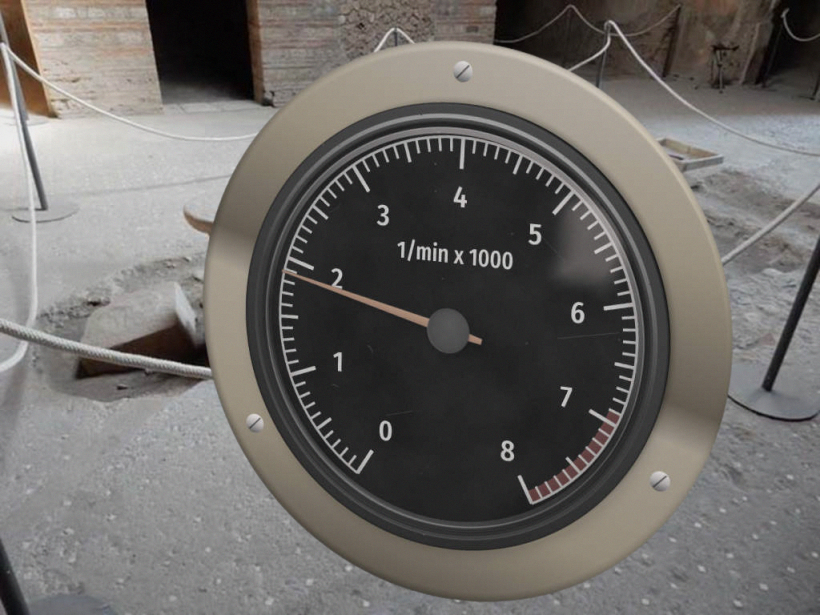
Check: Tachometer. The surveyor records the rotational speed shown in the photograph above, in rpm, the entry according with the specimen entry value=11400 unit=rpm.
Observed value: value=1900 unit=rpm
